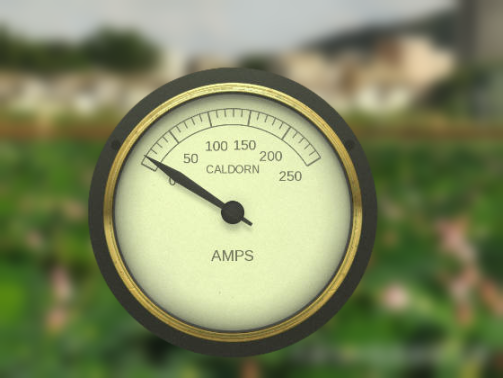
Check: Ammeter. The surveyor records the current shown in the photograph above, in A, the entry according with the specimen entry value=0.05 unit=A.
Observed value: value=10 unit=A
